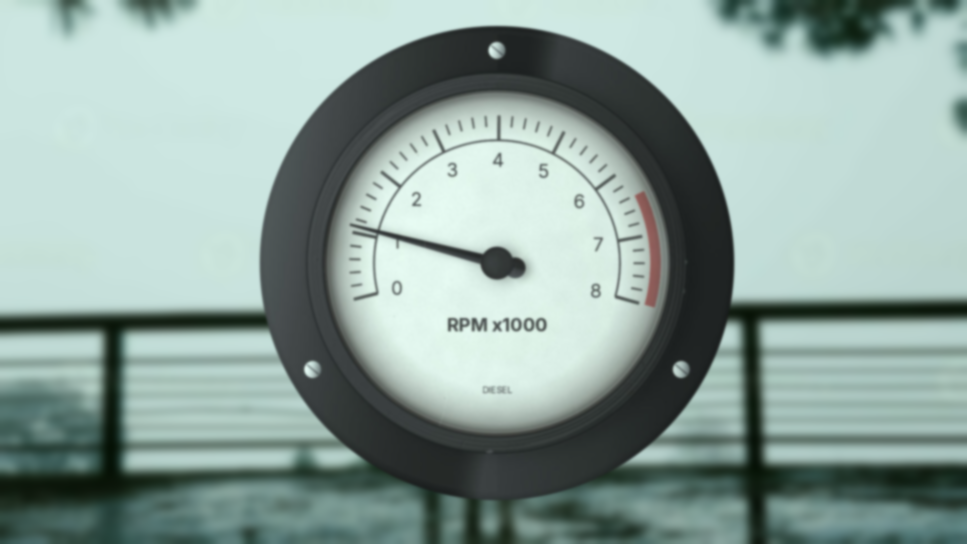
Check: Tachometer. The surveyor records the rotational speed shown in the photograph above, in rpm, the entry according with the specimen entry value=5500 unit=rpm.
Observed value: value=1100 unit=rpm
